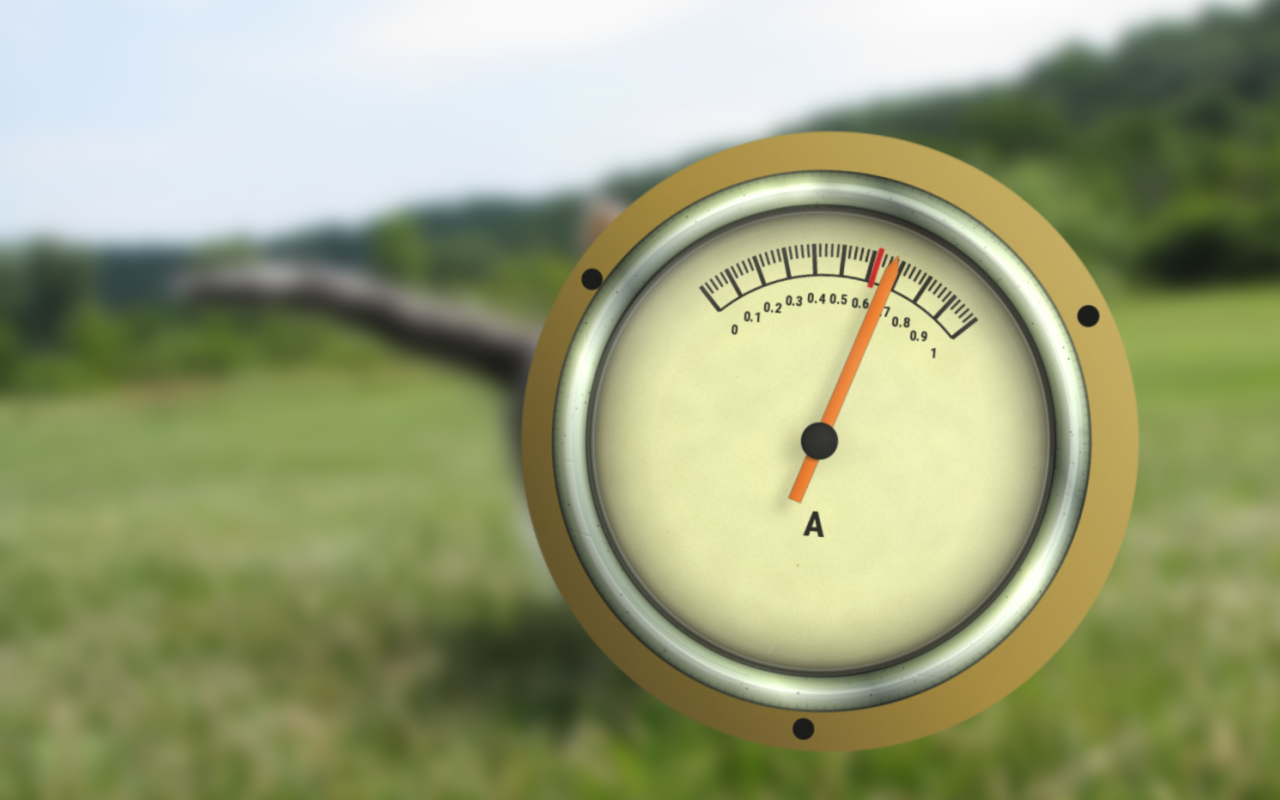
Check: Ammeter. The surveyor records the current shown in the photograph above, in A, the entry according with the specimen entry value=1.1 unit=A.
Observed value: value=0.68 unit=A
